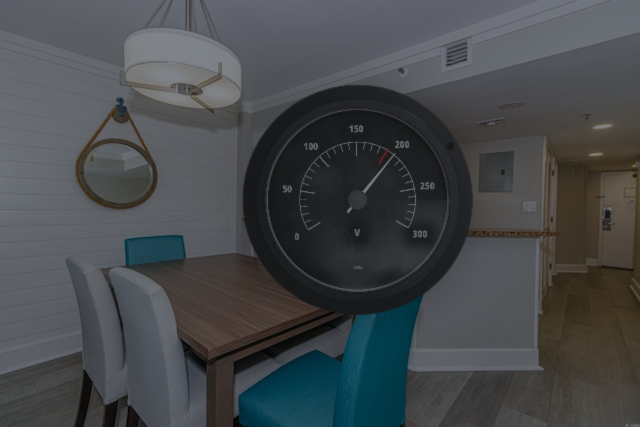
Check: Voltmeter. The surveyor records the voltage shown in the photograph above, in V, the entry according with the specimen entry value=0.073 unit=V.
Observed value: value=200 unit=V
